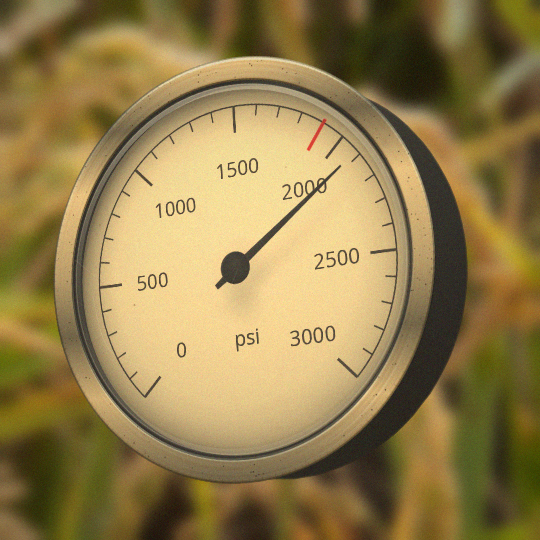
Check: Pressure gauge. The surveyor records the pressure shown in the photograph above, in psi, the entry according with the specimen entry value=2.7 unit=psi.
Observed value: value=2100 unit=psi
